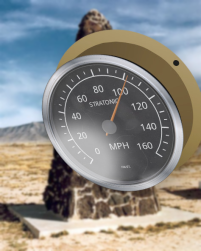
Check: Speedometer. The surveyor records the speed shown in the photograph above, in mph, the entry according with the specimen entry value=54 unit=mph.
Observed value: value=102.5 unit=mph
